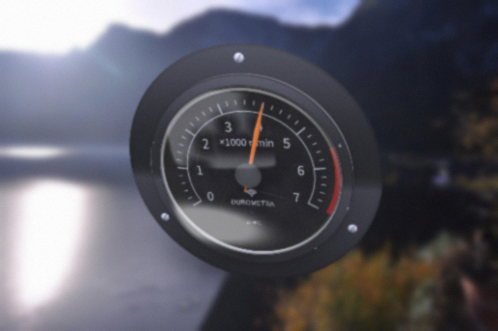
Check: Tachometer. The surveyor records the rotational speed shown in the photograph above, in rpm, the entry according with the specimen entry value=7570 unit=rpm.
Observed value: value=4000 unit=rpm
